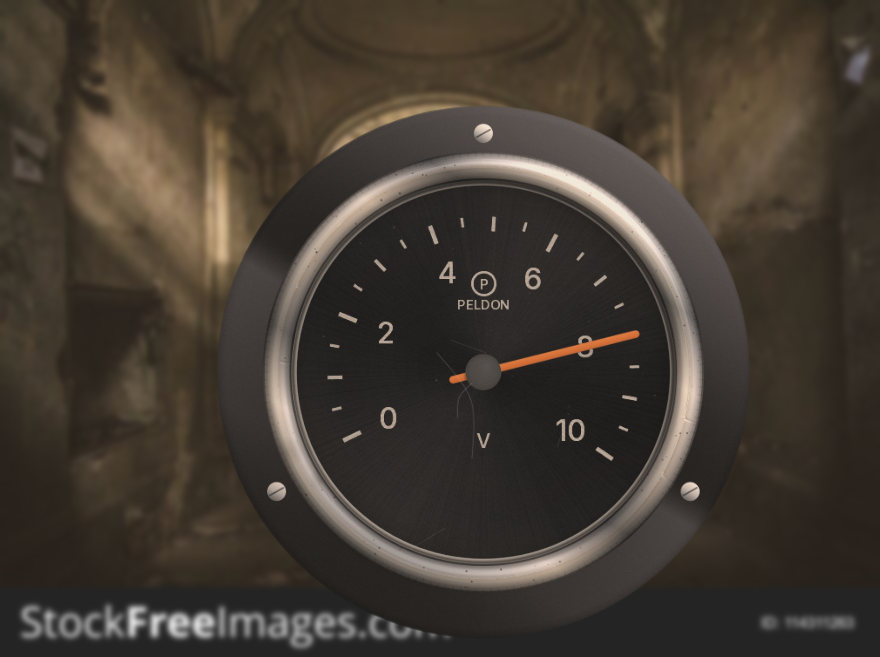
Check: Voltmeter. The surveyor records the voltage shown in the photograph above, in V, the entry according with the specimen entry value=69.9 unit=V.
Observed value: value=8 unit=V
